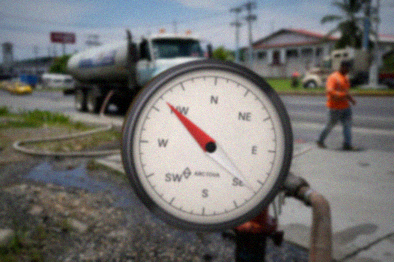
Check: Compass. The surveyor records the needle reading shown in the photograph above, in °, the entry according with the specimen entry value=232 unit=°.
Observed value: value=310 unit=°
